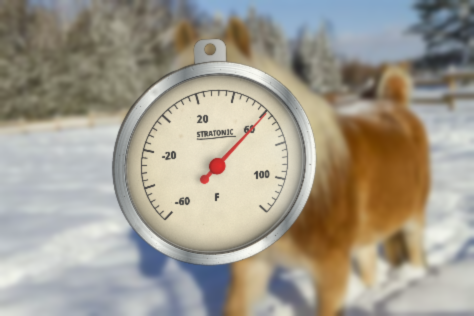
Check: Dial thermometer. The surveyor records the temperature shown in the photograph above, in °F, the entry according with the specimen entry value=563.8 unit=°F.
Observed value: value=60 unit=°F
